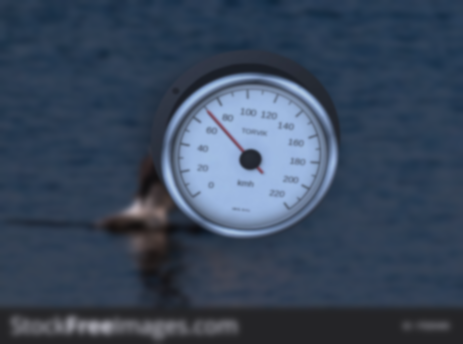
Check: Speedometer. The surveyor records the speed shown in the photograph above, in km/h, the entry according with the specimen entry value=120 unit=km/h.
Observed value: value=70 unit=km/h
